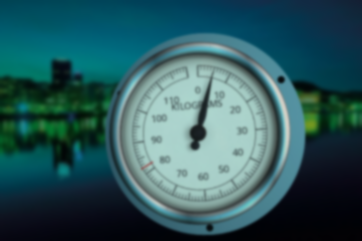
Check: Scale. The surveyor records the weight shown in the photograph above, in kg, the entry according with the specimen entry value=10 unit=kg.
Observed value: value=5 unit=kg
